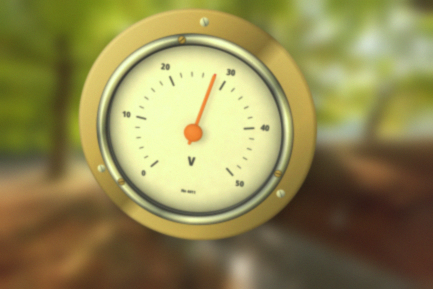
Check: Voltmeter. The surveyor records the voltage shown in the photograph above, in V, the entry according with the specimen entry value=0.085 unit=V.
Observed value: value=28 unit=V
